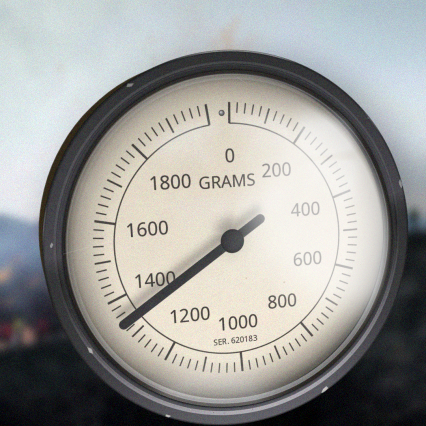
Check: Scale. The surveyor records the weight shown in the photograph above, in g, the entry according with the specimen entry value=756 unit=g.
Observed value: value=1340 unit=g
